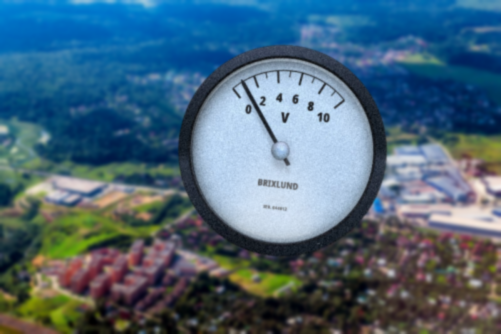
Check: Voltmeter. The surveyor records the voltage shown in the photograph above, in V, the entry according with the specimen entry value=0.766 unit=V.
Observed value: value=1 unit=V
